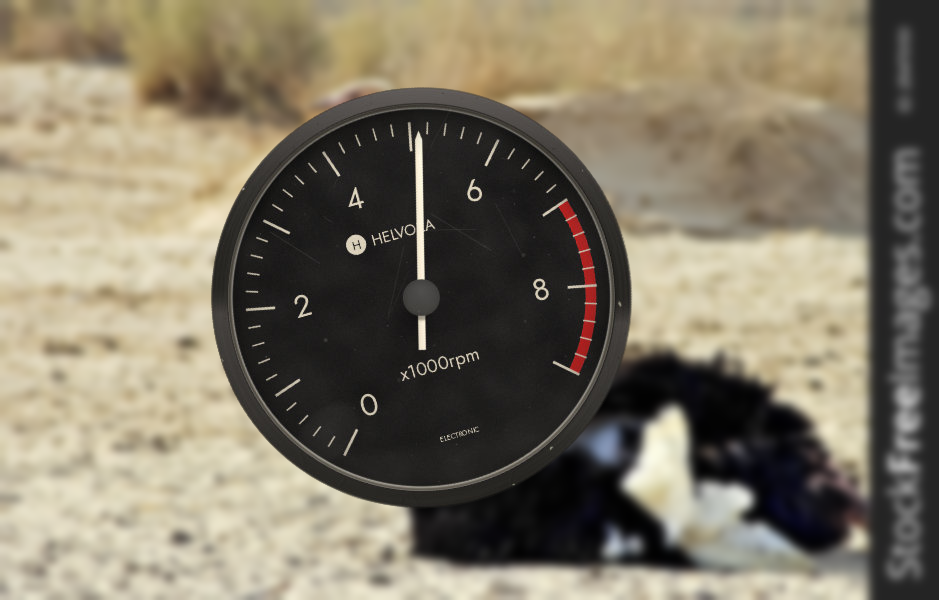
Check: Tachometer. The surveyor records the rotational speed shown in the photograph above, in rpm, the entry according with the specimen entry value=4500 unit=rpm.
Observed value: value=5100 unit=rpm
